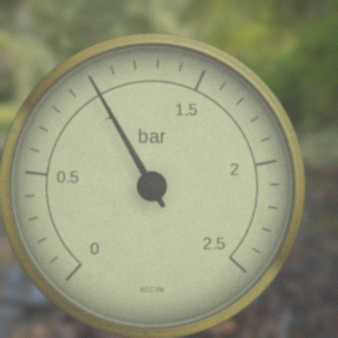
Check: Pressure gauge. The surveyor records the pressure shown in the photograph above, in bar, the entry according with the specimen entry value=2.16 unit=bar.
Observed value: value=1 unit=bar
